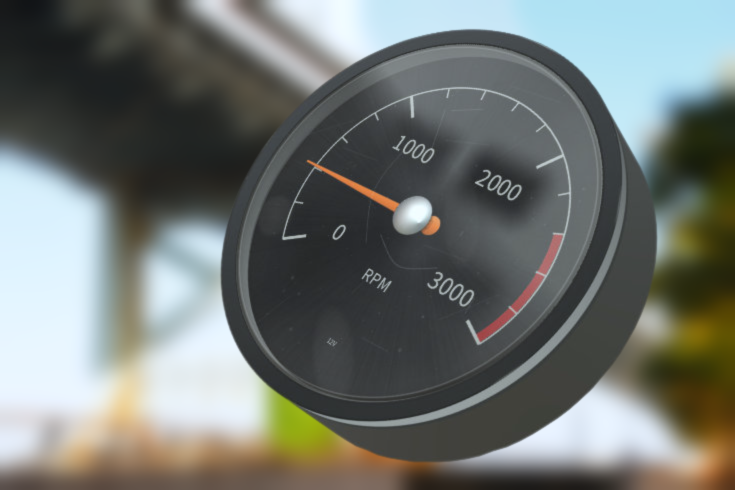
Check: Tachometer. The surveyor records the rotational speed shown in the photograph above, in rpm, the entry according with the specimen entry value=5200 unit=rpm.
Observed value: value=400 unit=rpm
